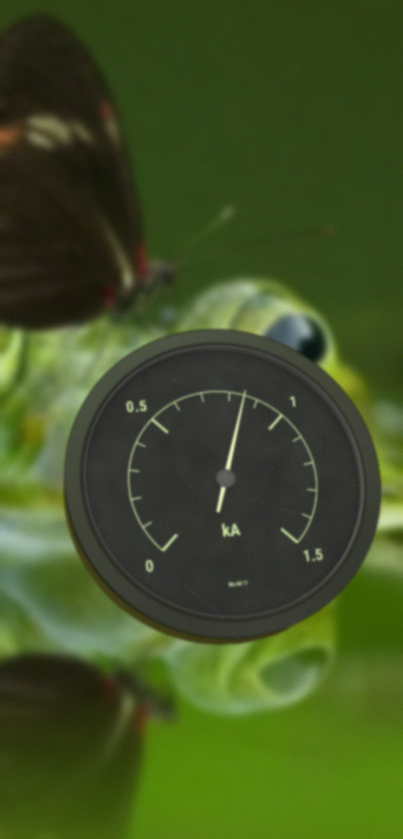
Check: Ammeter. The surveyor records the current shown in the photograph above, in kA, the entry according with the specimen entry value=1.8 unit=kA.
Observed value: value=0.85 unit=kA
